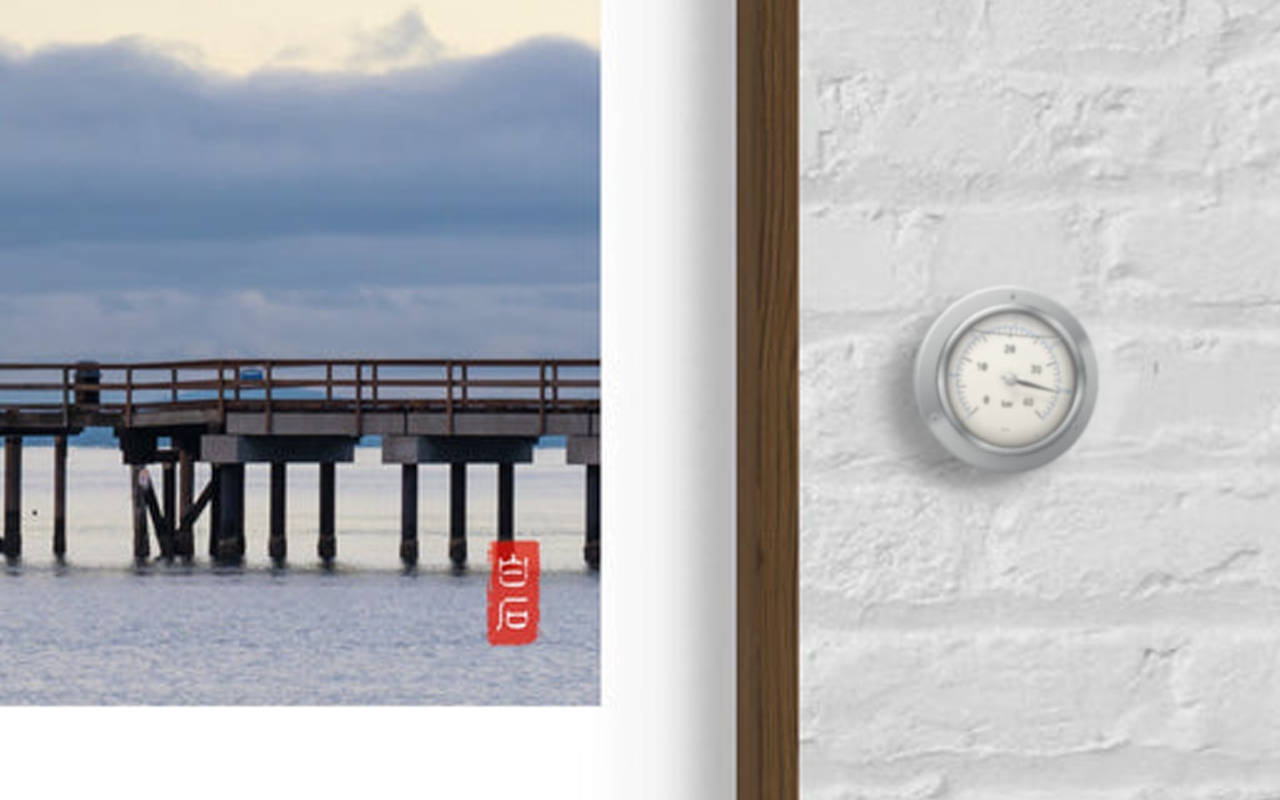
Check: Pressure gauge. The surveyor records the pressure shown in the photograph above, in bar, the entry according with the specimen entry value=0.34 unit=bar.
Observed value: value=35 unit=bar
